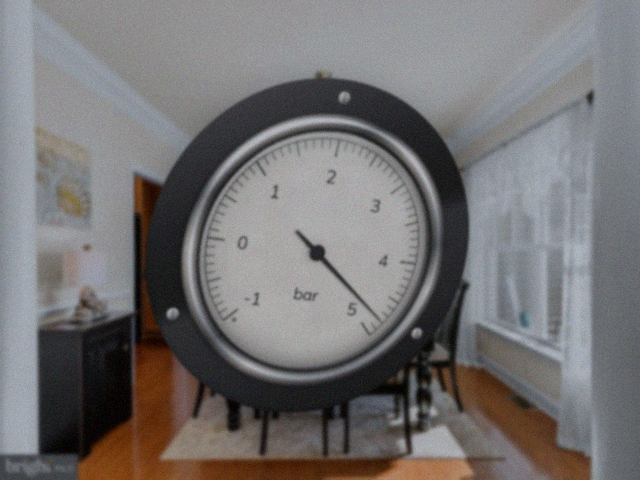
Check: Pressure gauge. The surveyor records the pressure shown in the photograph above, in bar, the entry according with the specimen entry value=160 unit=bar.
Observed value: value=4.8 unit=bar
